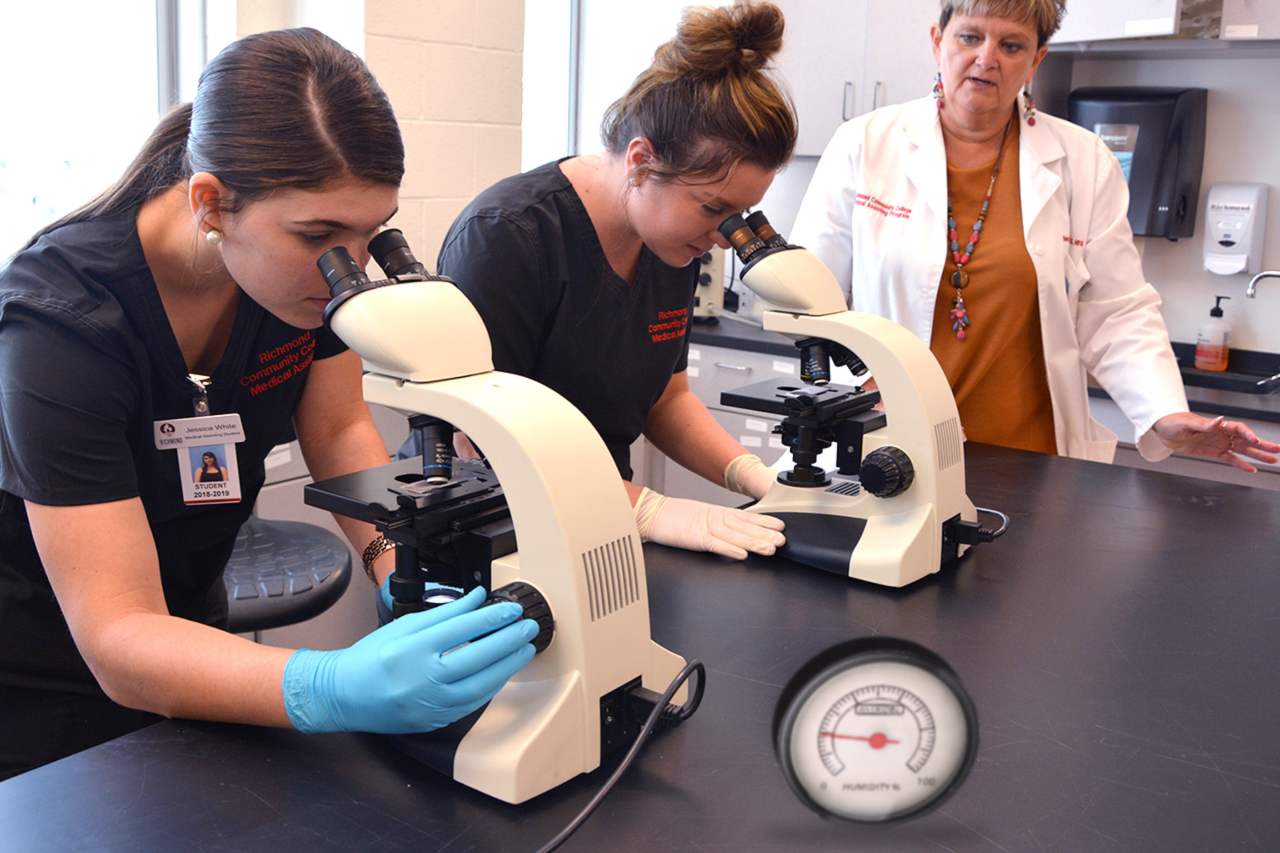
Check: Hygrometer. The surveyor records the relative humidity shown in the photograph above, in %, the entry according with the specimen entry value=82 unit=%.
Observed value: value=20 unit=%
